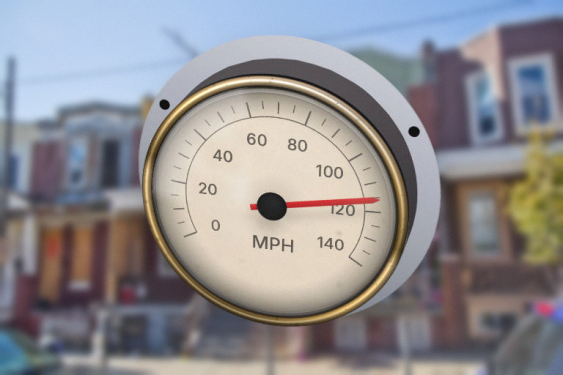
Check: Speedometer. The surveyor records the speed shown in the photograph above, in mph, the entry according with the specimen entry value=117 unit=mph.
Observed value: value=115 unit=mph
